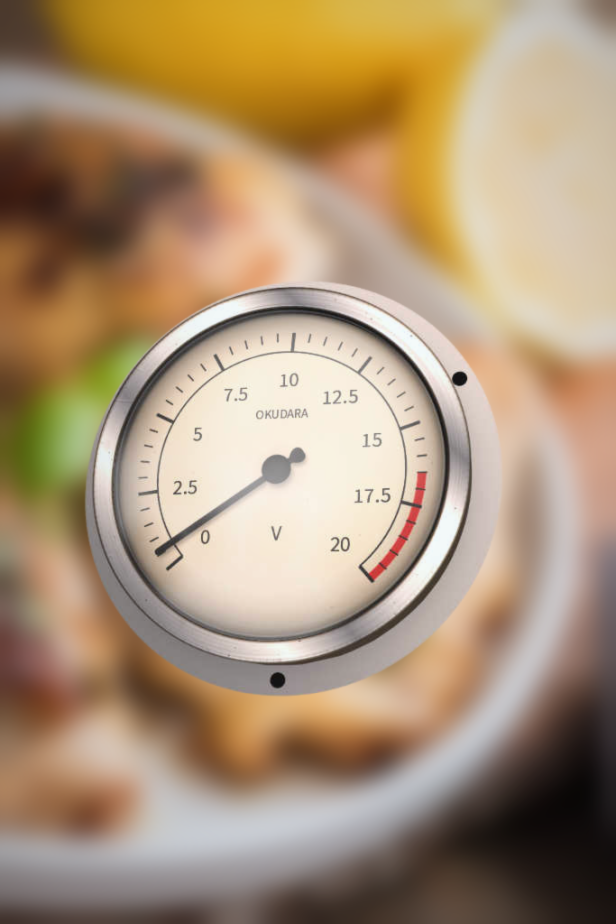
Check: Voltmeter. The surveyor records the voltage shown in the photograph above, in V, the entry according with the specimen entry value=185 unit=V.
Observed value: value=0.5 unit=V
